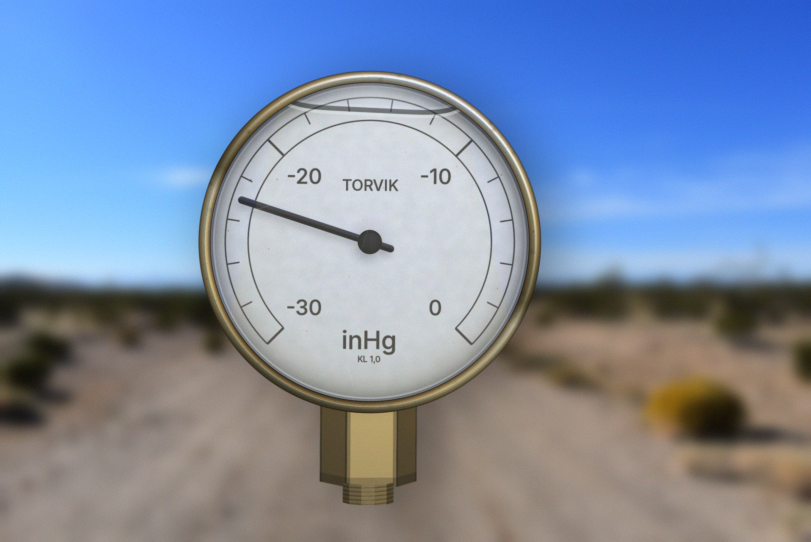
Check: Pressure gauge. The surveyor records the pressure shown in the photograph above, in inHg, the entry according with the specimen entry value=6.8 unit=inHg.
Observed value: value=-23 unit=inHg
